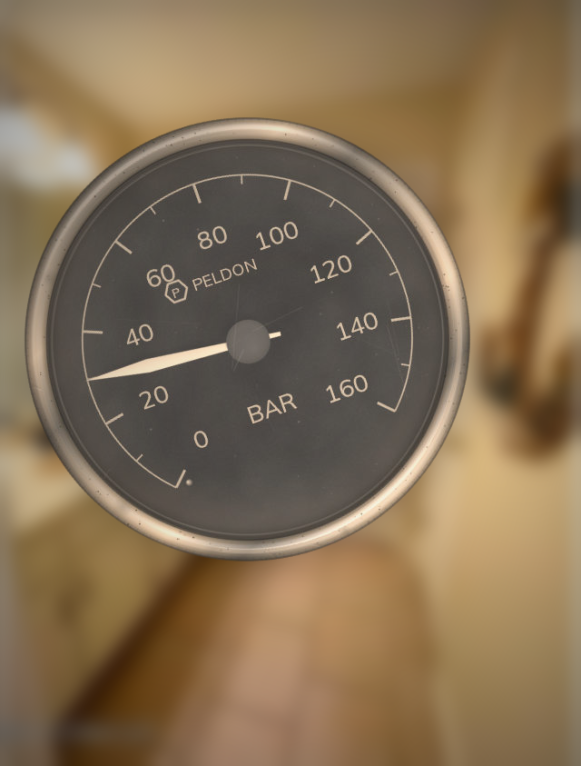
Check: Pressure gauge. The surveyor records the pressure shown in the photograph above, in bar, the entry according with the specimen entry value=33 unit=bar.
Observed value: value=30 unit=bar
